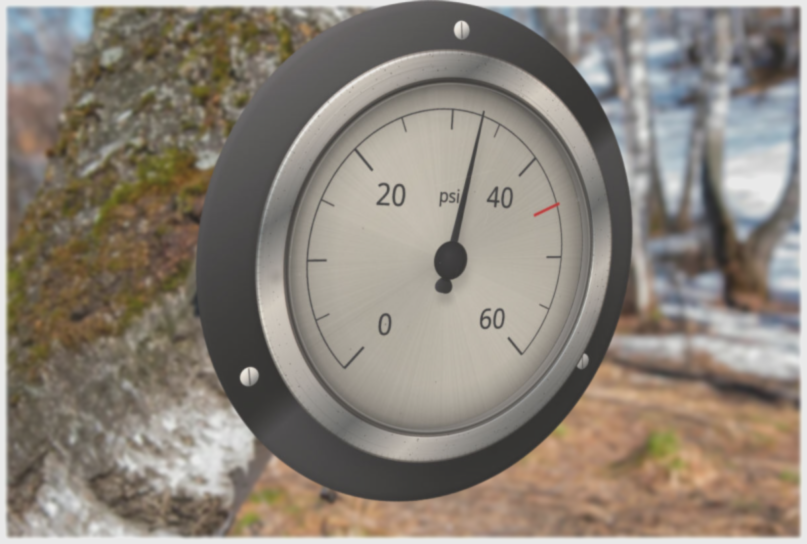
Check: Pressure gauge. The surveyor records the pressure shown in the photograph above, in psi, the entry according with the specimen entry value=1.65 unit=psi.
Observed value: value=32.5 unit=psi
